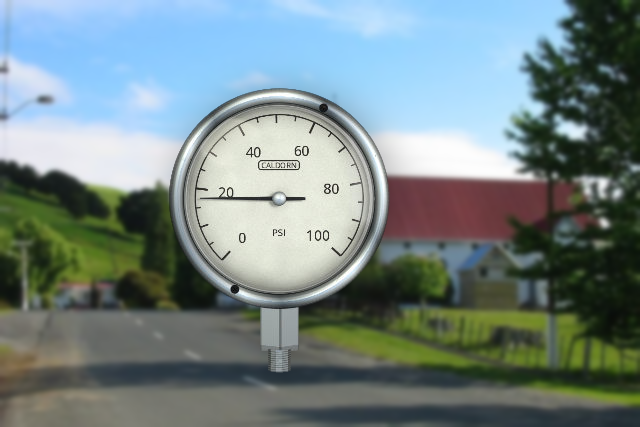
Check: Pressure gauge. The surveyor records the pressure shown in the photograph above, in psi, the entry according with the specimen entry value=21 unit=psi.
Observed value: value=17.5 unit=psi
